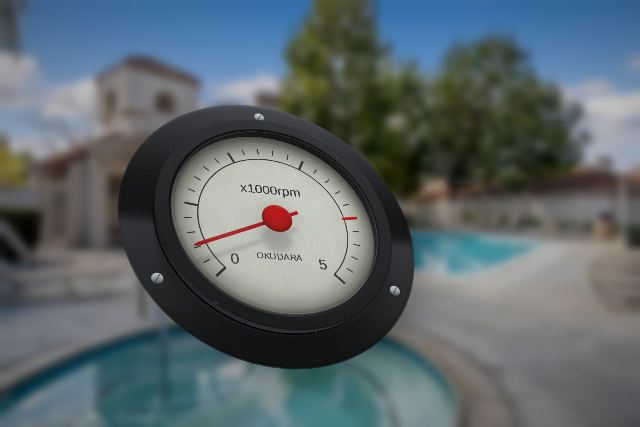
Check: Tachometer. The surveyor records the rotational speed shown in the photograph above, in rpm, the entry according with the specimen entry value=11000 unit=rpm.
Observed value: value=400 unit=rpm
